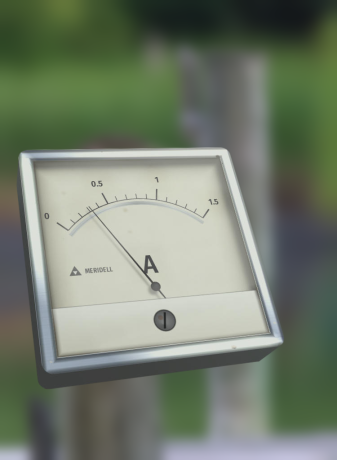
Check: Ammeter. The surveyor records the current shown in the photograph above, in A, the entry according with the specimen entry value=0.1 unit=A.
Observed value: value=0.3 unit=A
